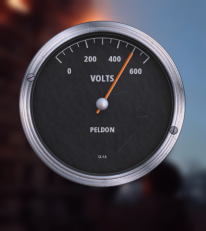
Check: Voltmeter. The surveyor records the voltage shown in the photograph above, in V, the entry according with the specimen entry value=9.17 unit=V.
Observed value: value=500 unit=V
